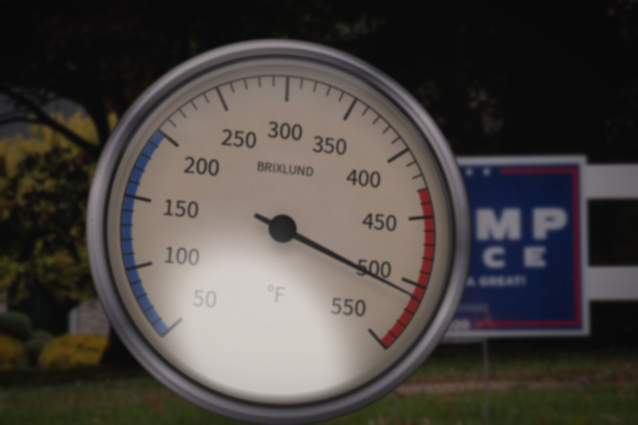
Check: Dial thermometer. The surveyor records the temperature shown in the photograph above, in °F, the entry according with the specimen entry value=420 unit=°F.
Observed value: value=510 unit=°F
